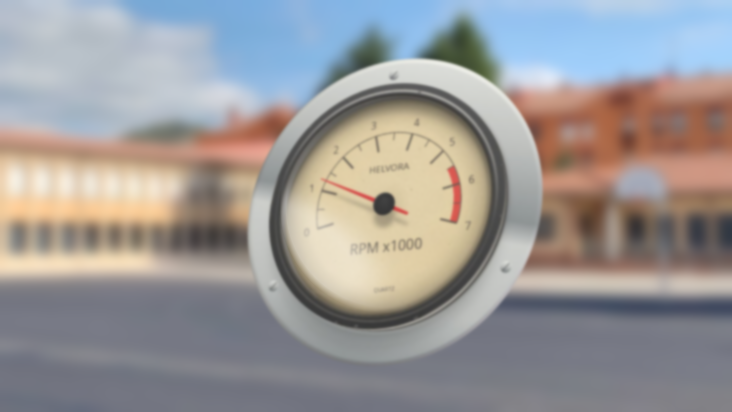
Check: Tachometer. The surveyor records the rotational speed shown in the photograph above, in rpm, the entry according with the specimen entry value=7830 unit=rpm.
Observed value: value=1250 unit=rpm
